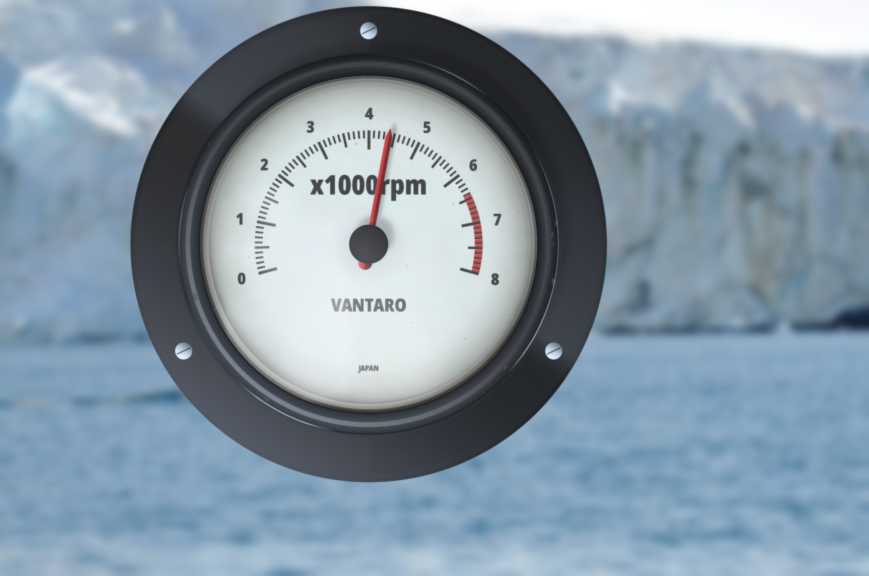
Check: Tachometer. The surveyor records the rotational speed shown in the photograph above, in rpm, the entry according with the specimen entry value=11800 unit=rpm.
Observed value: value=4400 unit=rpm
